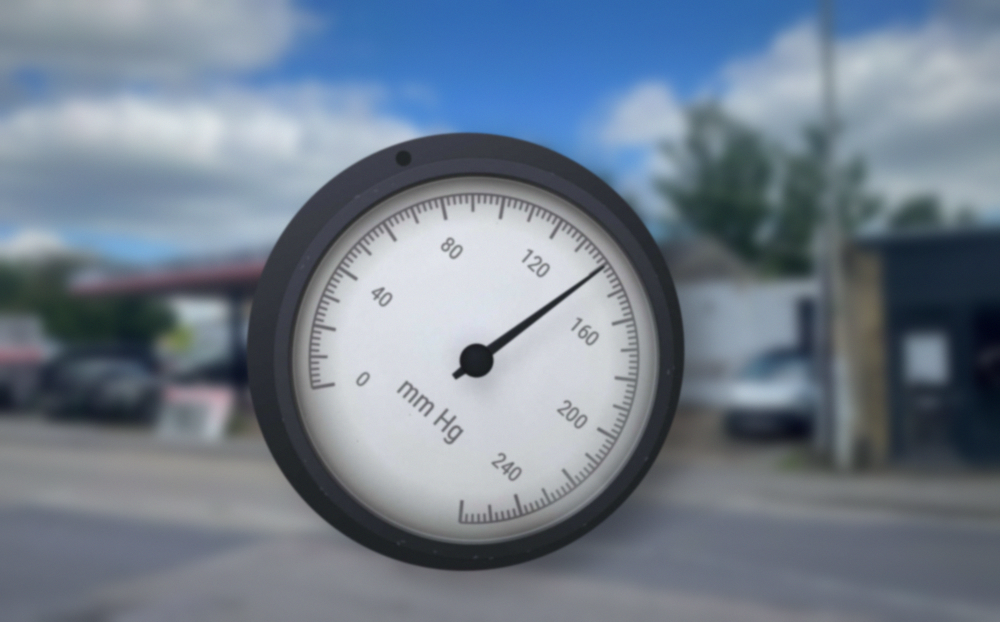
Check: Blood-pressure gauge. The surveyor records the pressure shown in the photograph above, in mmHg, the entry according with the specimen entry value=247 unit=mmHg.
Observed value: value=140 unit=mmHg
